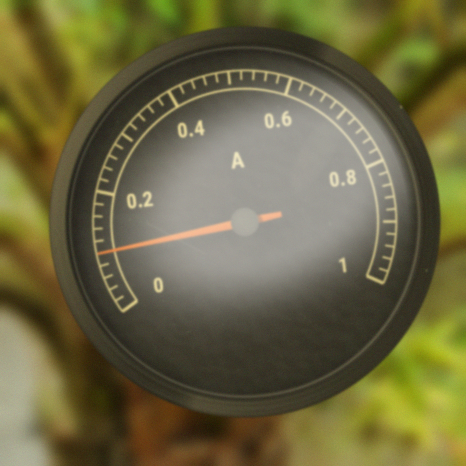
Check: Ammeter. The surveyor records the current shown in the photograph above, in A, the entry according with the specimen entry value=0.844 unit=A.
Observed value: value=0.1 unit=A
